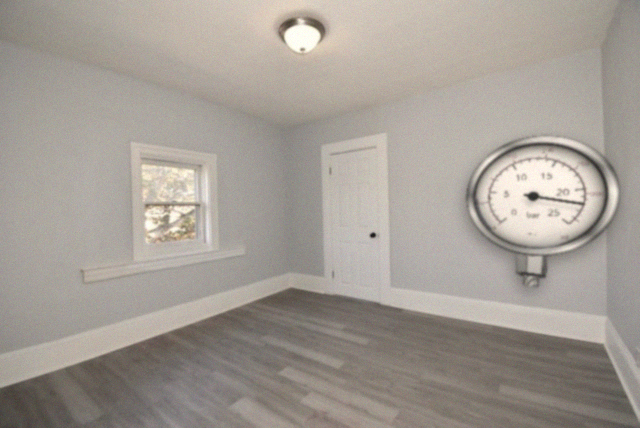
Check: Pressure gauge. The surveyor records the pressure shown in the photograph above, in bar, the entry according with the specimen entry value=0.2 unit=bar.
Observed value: value=22 unit=bar
